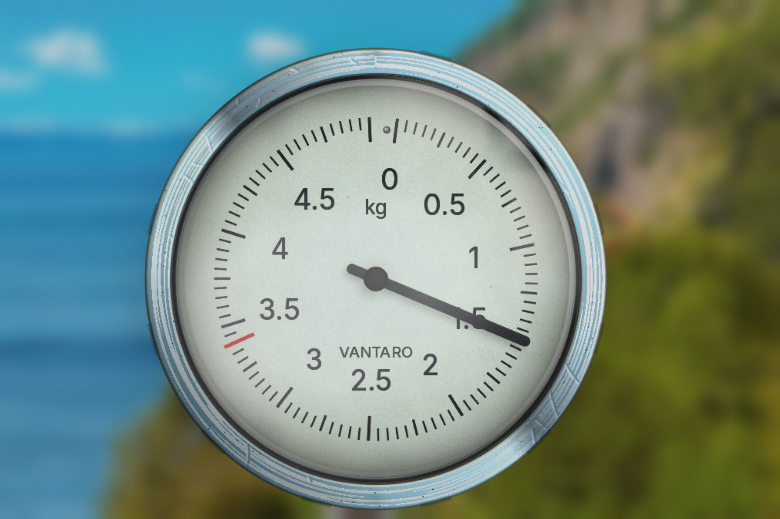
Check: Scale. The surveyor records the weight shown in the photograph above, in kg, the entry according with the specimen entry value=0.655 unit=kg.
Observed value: value=1.5 unit=kg
